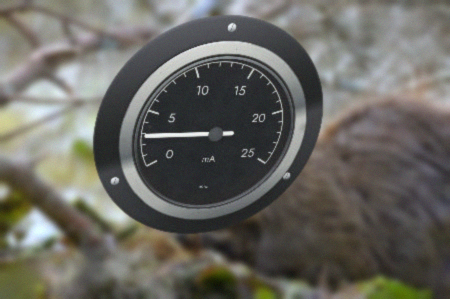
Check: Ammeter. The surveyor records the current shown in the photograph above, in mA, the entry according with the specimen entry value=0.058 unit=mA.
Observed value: value=3 unit=mA
